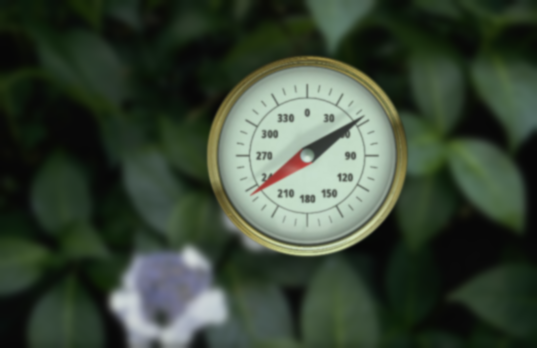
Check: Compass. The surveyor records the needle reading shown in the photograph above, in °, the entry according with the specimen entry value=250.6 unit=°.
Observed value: value=235 unit=°
